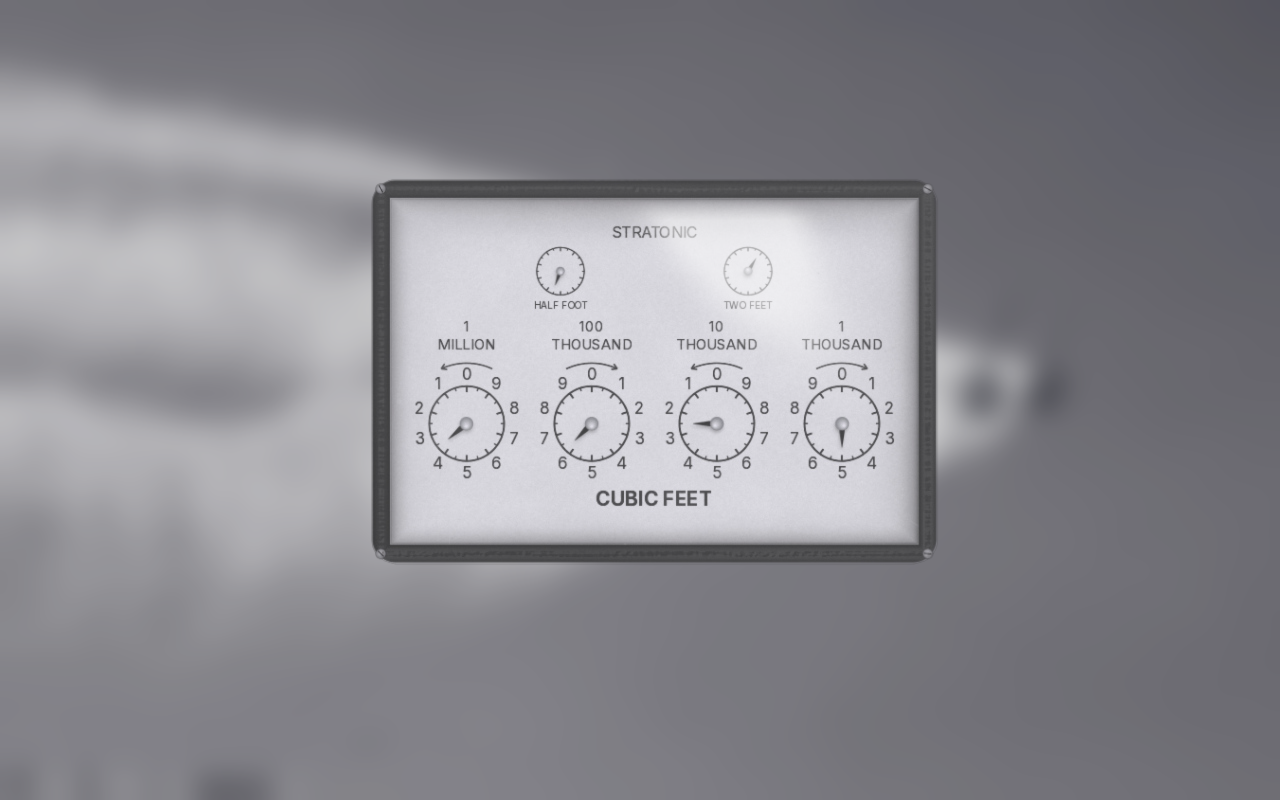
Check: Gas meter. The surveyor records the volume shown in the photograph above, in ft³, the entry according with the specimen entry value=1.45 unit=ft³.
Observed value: value=362500 unit=ft³
